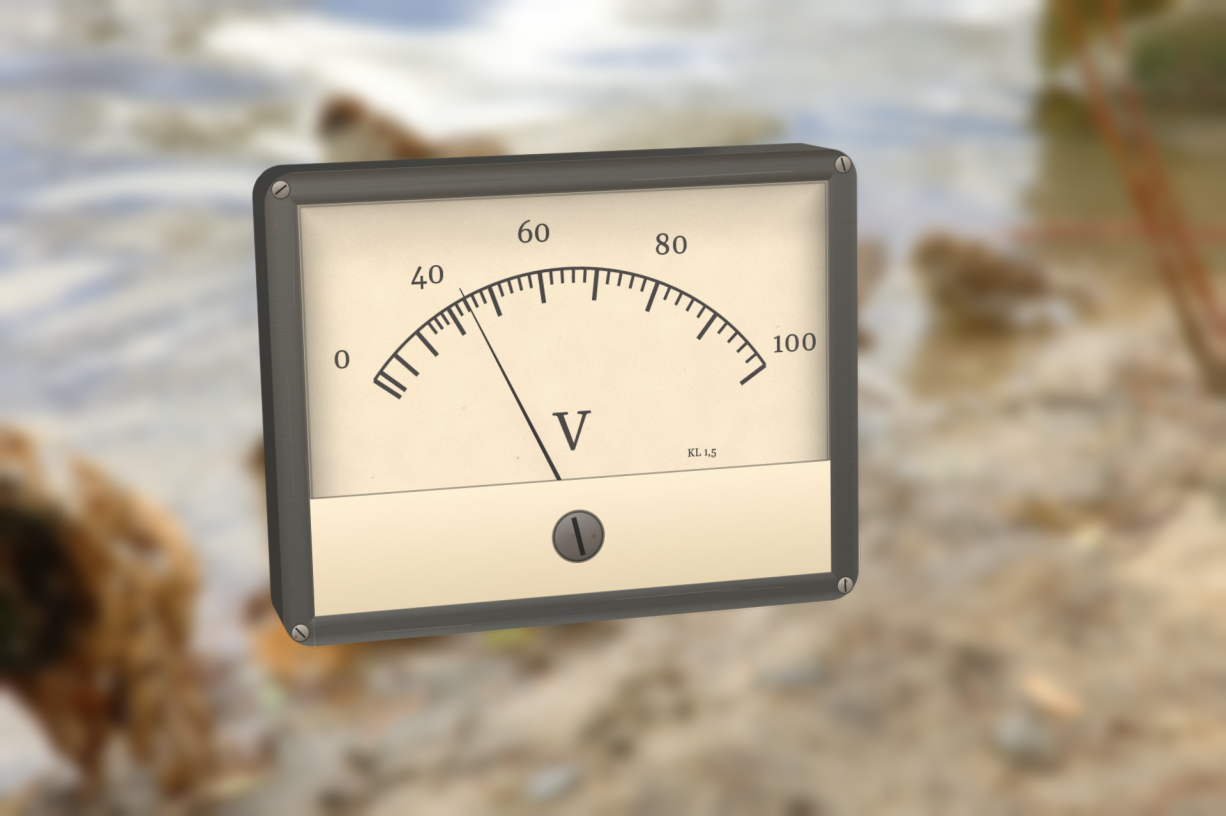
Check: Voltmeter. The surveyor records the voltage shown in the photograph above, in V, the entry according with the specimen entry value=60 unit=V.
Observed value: value=44 unit=V
